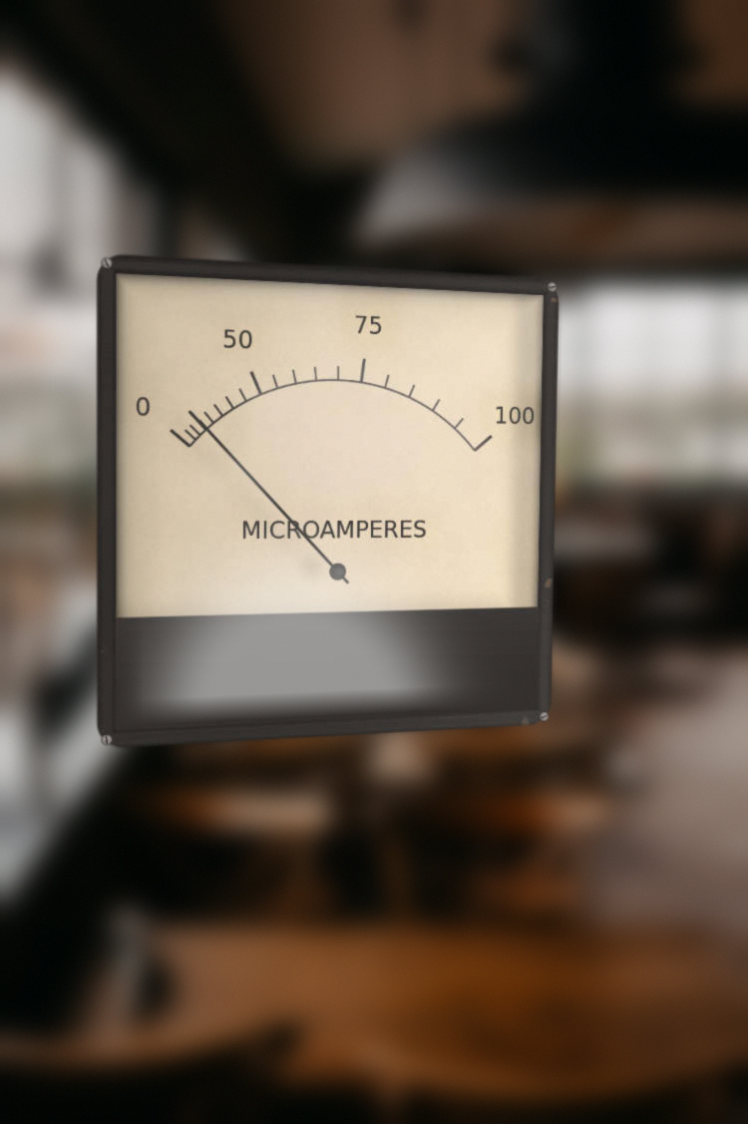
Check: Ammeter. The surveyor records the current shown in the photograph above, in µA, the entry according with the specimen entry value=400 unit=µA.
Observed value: value=25 unit=µA
